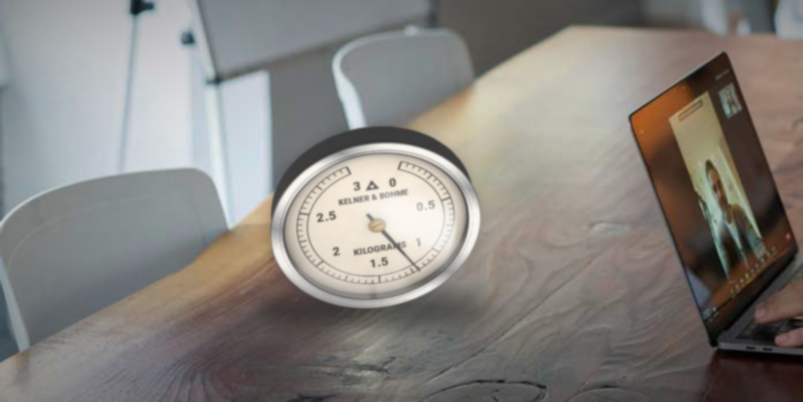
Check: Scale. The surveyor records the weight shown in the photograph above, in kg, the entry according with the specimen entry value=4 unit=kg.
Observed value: value=1.2 unit=kg
